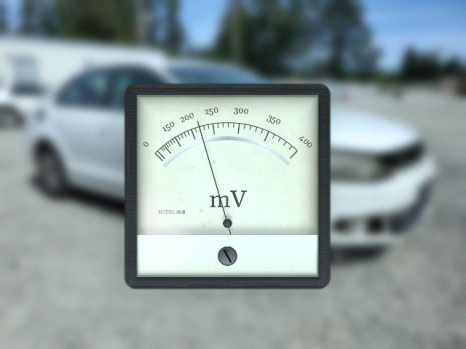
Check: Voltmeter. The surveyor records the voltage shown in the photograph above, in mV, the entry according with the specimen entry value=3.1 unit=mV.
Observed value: value=220 unit=mV
